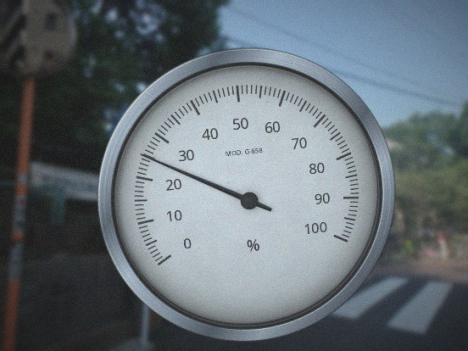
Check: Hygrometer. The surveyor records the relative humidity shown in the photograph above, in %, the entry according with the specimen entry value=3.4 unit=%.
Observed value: value=25 unit=%
